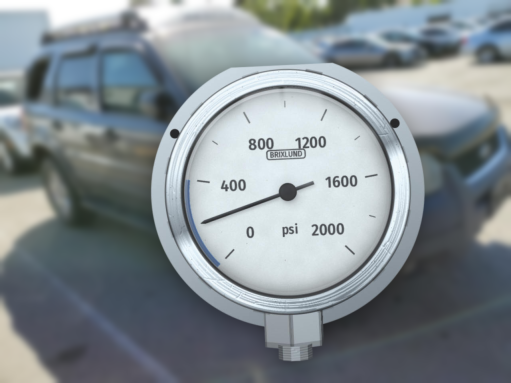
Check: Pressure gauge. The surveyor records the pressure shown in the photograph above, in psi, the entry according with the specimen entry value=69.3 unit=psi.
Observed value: value=200 unit=psi
